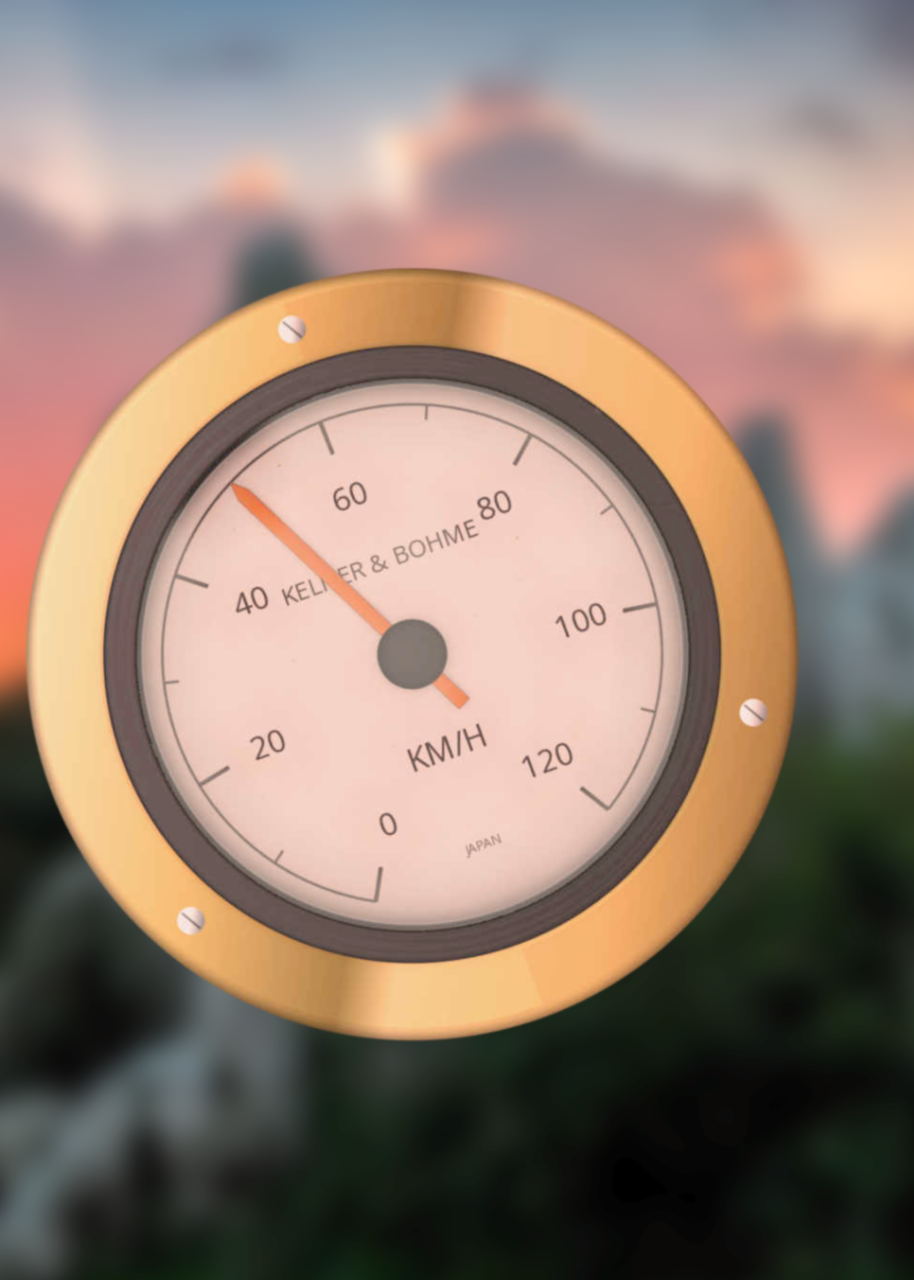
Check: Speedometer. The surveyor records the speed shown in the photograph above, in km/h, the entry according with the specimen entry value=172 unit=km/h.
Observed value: value=50 unit=km/h
